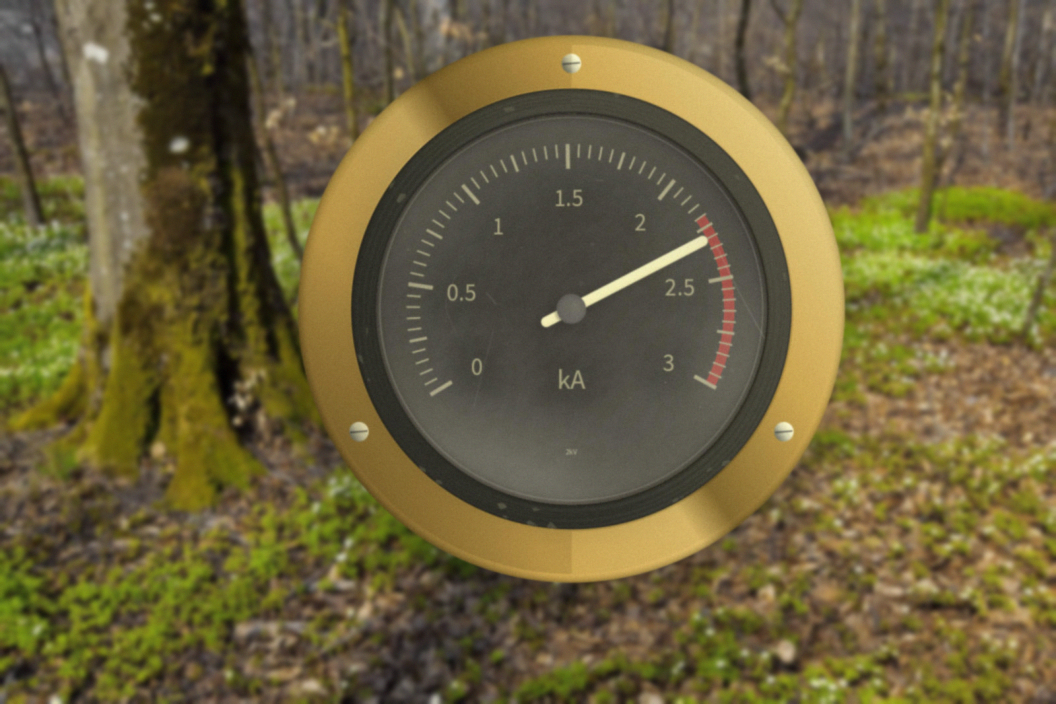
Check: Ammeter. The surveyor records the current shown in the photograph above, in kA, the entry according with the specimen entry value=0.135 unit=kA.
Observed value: value=2.3 unit=kA
